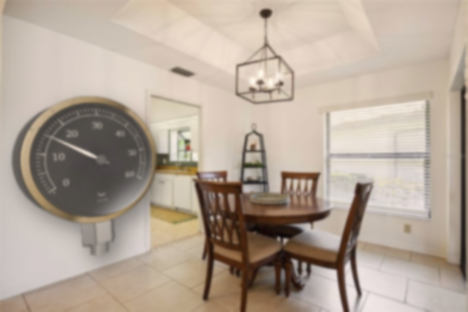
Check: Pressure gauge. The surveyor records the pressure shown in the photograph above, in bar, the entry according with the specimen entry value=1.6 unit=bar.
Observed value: value=15 unit=bar
